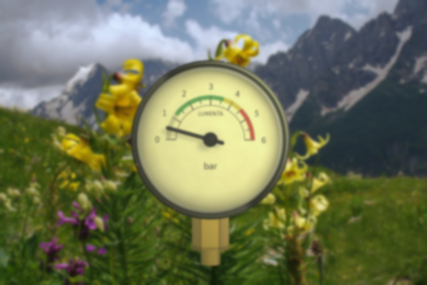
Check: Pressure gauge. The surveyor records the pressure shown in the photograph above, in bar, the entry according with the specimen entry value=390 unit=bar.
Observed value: value=0.5 unit=bar
